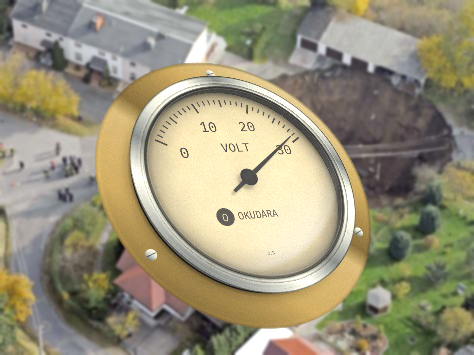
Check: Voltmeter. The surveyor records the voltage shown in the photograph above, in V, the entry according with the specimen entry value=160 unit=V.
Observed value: value=29 unit=V
